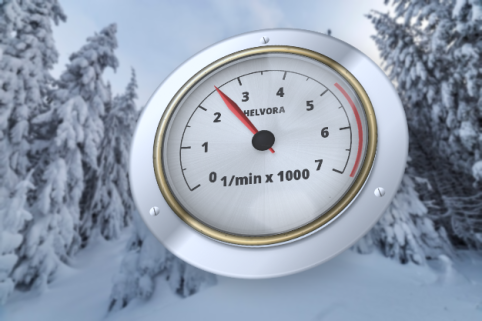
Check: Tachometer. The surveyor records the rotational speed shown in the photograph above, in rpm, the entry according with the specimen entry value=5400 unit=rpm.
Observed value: value=2500 unit=rpm
